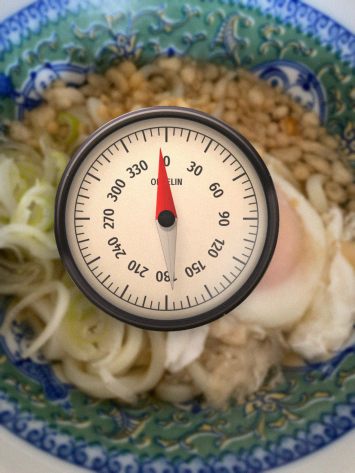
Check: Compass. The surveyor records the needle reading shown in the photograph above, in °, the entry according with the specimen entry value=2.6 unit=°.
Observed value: value=355 unit=°
